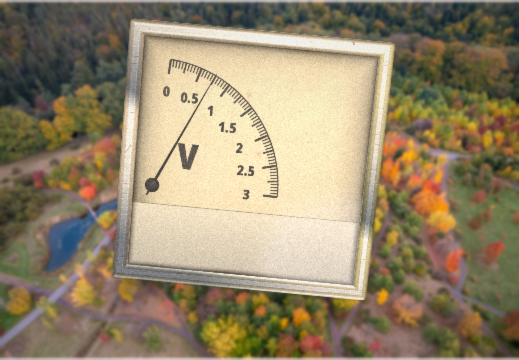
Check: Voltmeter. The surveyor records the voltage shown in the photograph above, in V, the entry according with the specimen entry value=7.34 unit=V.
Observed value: value=0.75 unit=V
